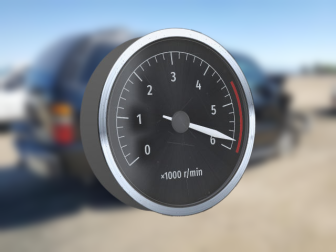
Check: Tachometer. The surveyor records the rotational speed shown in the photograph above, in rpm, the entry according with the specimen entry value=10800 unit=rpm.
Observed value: value=5800 unit=rpm
